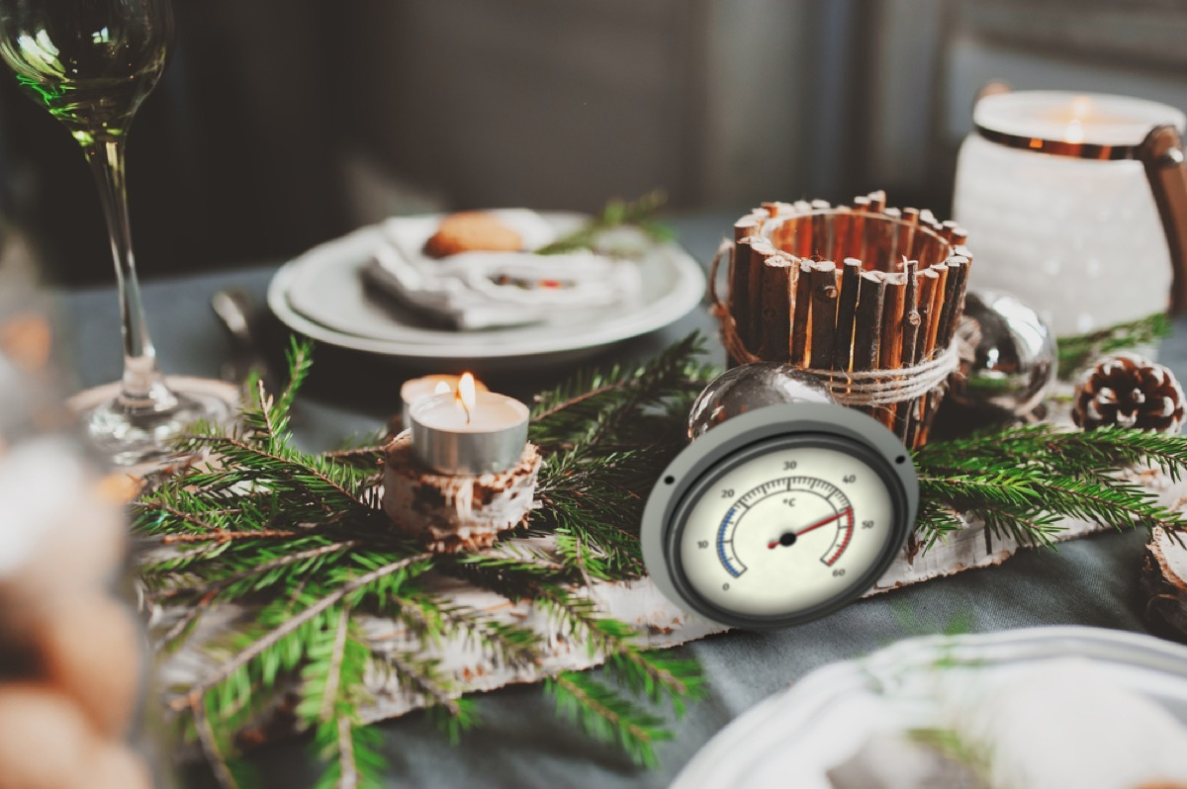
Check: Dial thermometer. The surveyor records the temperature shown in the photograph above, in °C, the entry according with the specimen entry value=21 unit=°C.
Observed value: value=45 unit=°C
